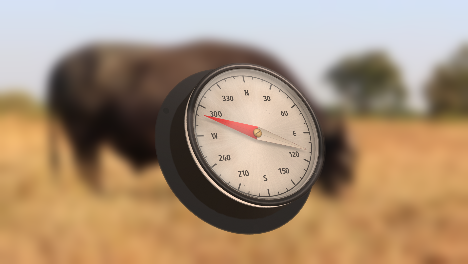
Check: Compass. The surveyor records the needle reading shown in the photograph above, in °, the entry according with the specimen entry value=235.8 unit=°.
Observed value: value=290 unit=°
